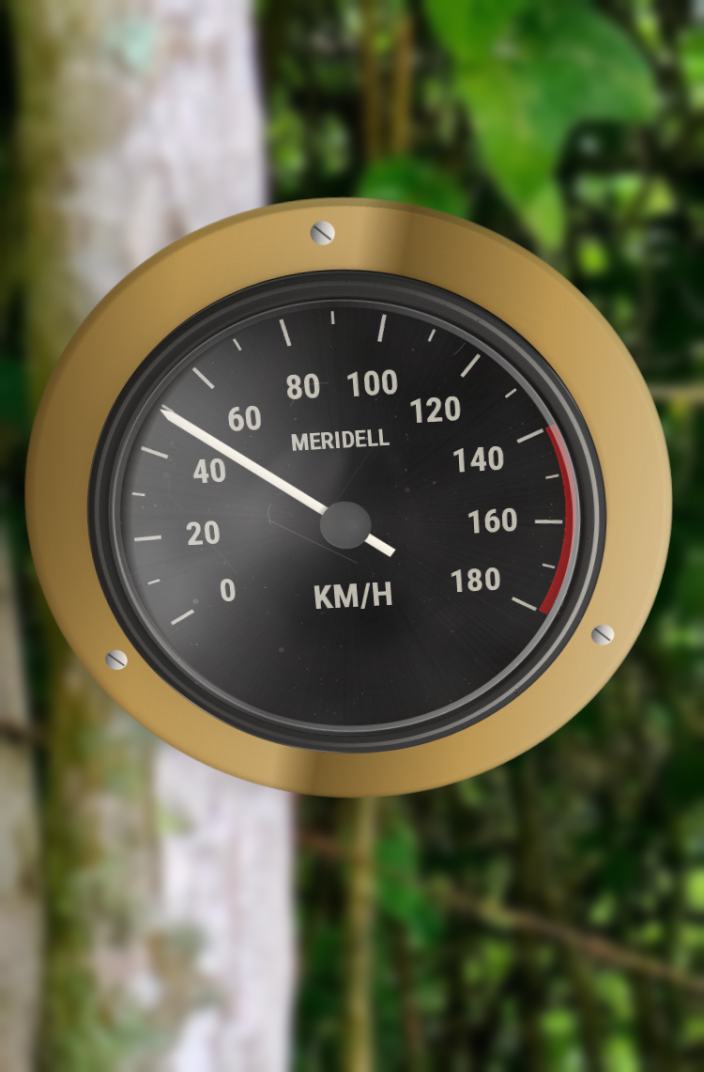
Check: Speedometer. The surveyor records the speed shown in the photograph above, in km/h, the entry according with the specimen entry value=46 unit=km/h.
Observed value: value=50 unit=km/h
